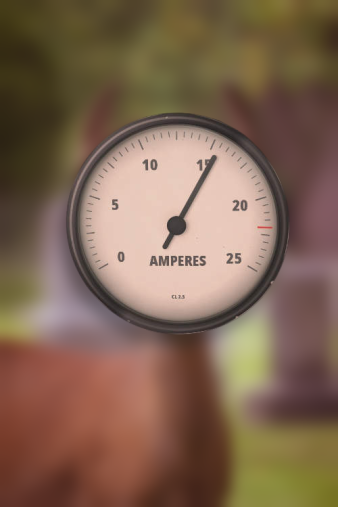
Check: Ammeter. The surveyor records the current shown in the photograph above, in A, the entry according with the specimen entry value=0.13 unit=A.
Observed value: value=15.5 unit=A
